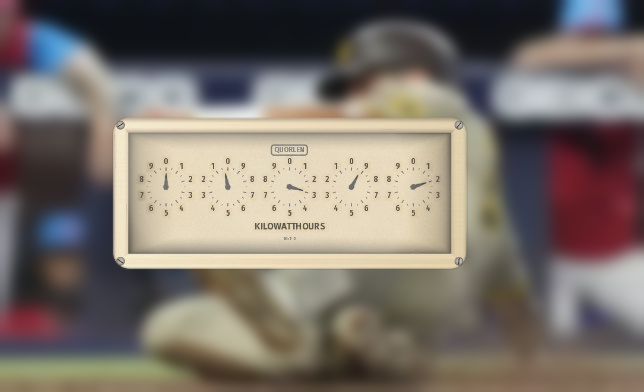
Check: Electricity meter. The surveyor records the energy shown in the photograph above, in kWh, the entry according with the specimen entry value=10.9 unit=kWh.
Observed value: value=292 unit=kWh
